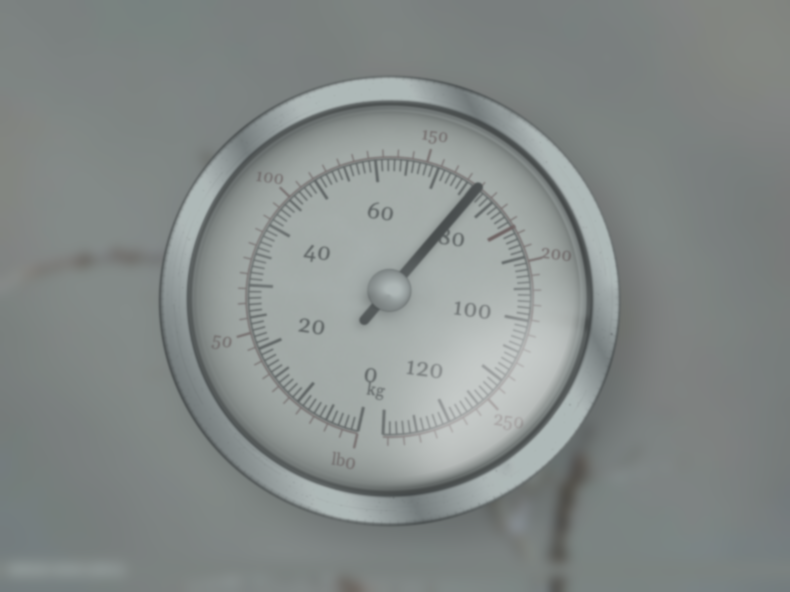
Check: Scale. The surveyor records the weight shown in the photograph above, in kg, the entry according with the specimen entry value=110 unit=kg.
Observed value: value=77 unit=kg
